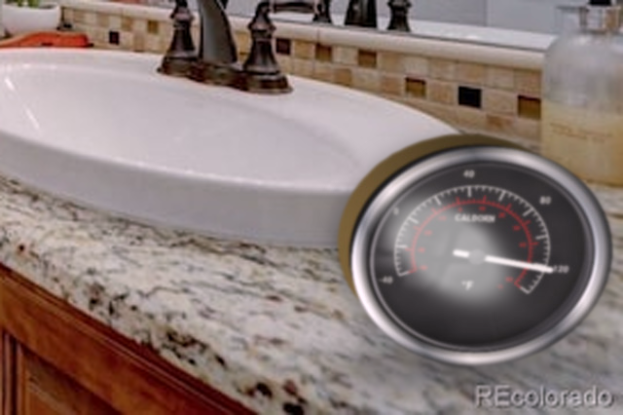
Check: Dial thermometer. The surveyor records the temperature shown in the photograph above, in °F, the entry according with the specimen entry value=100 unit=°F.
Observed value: value=120 unit=°F
